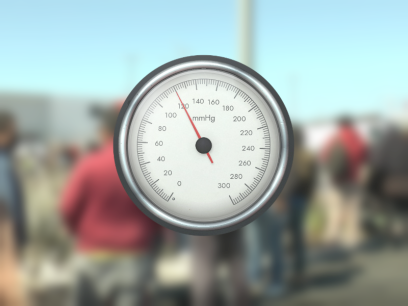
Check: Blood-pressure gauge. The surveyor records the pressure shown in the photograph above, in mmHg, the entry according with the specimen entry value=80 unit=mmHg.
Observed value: value=120 unit=mmHg
